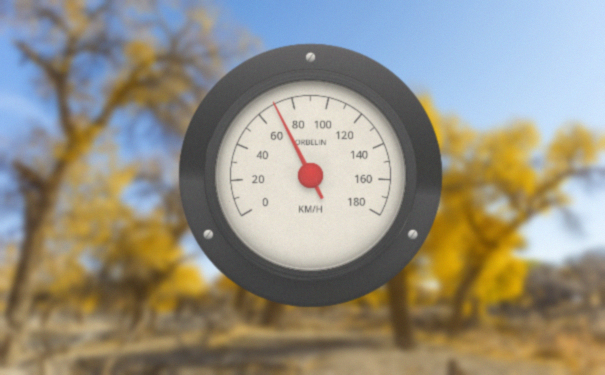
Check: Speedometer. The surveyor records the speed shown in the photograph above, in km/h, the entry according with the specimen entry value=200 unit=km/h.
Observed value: value=70 unit=km/h
